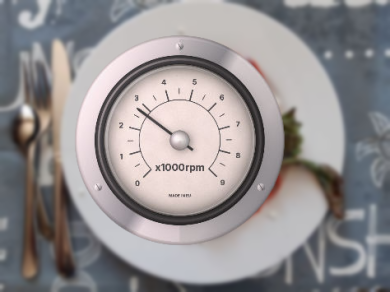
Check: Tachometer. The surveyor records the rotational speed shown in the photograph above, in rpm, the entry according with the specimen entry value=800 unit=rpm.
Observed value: value=2750 unit=rpm
